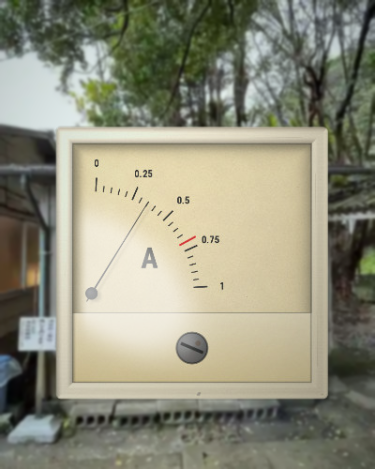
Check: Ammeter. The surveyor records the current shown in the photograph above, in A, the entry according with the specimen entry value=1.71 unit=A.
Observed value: value=0.35 unit=A
